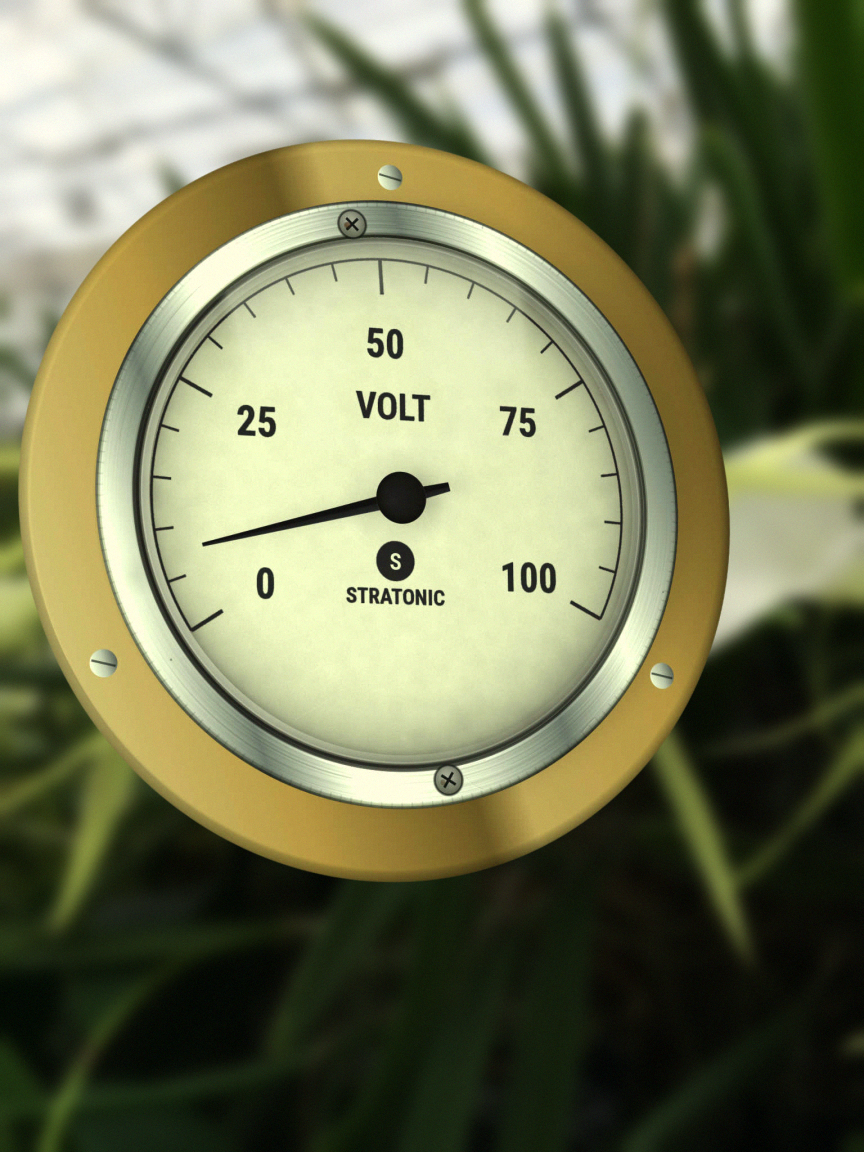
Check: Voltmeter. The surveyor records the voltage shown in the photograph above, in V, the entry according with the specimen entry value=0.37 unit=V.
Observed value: value=7.5 unit=V
